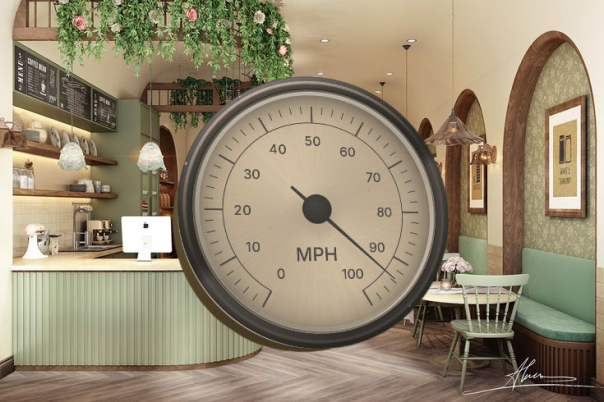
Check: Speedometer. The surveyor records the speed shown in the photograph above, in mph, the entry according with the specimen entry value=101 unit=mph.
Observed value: value=94 unit=mph
